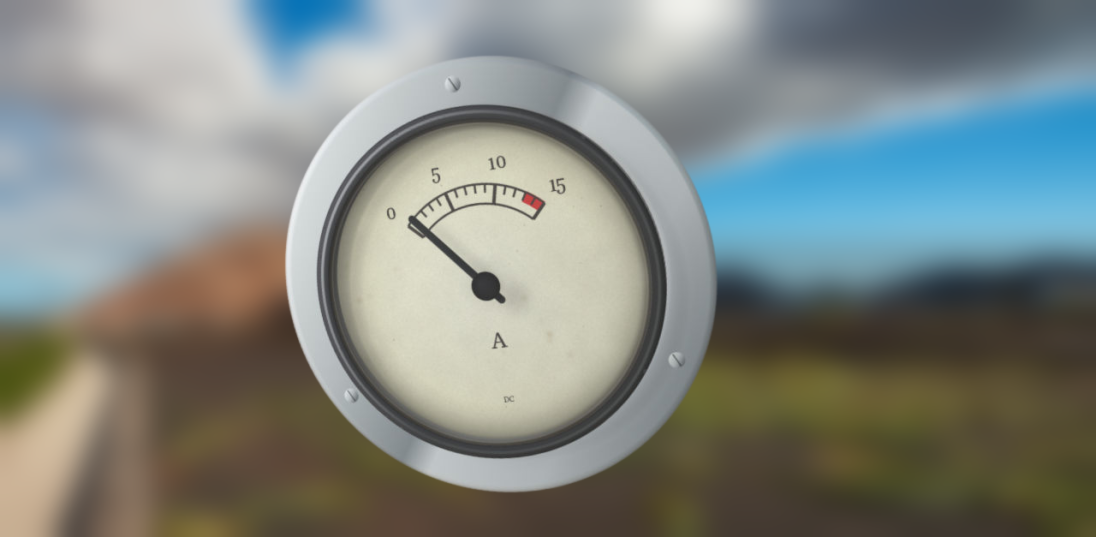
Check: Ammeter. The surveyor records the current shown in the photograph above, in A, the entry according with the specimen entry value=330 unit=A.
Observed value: value=1 unit=A
